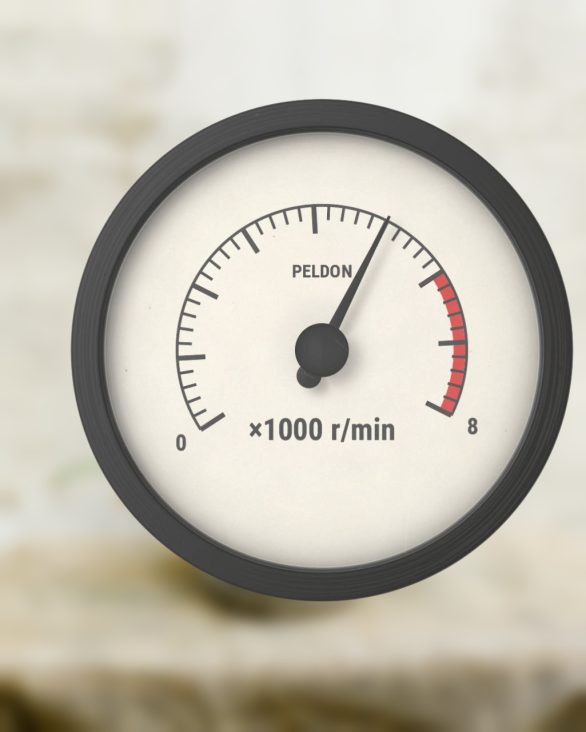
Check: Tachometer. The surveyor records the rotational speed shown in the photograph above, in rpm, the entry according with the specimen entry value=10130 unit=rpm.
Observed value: value=5000 unit=rpm
